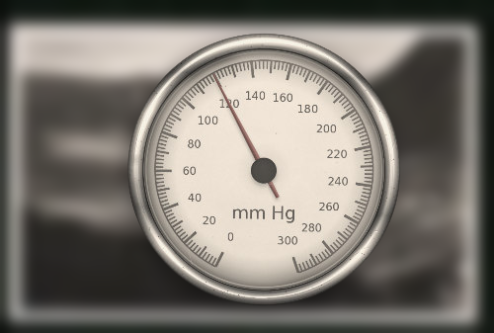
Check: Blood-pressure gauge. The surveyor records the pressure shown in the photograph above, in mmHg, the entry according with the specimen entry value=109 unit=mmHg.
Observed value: value=120 unit=mmHg
